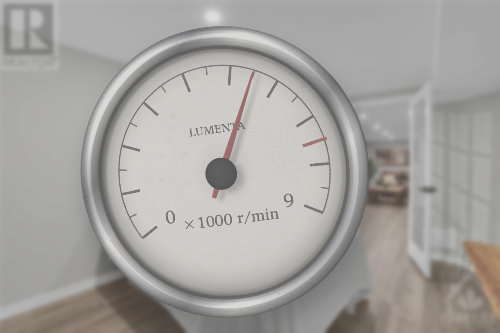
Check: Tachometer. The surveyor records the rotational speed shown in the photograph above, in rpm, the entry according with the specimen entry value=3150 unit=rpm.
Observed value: value=5500 unit=rpm
